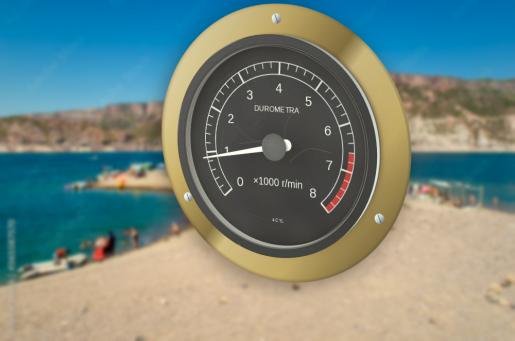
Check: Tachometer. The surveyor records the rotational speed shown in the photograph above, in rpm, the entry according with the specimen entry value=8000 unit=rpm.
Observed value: value=900 unit=rpm
